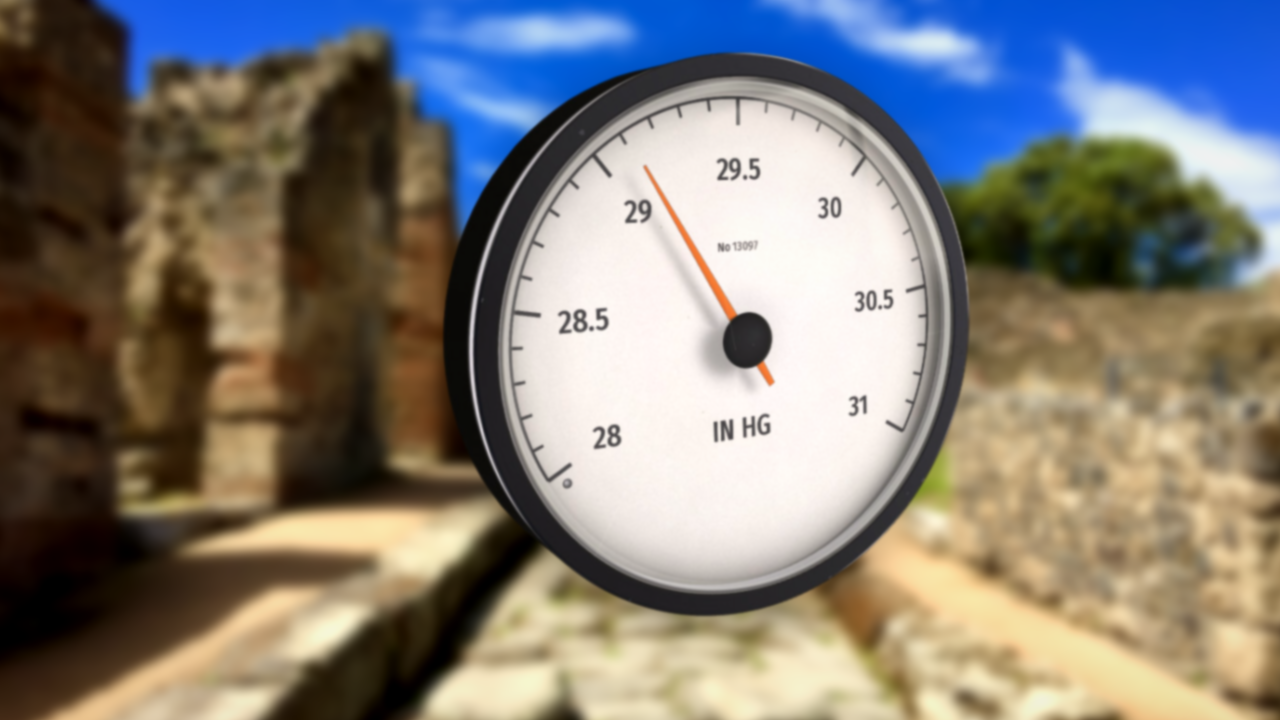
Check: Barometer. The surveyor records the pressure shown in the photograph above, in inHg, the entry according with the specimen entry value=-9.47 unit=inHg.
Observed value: value=29.1 unit=inHg
